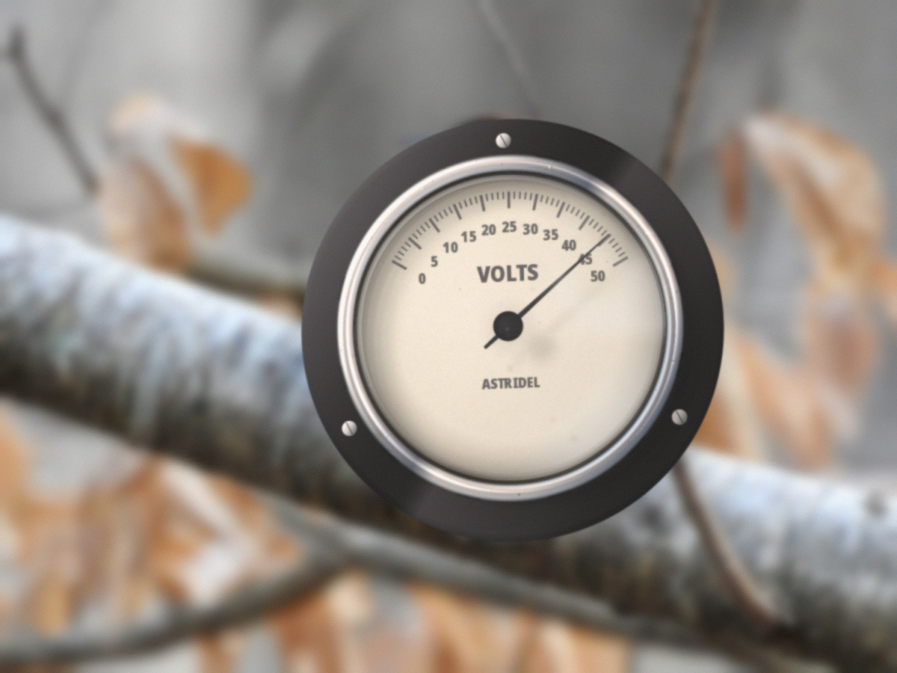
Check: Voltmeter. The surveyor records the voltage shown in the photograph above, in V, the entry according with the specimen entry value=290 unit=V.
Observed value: value=45 unit=V
